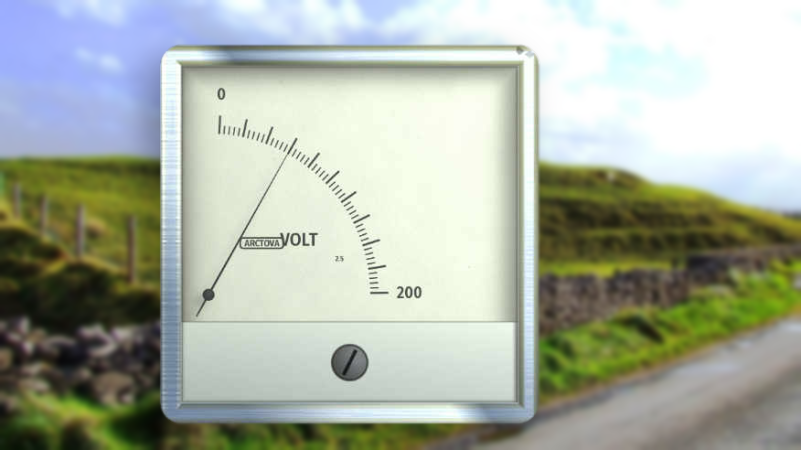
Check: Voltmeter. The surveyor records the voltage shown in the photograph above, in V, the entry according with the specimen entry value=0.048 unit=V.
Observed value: value=60 unit=V
